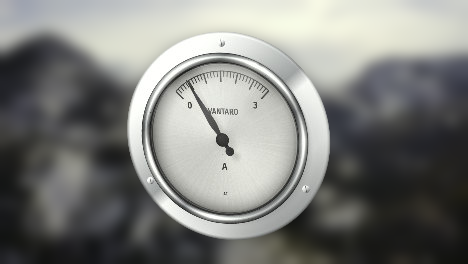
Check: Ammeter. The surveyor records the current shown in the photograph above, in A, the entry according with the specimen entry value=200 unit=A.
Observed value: value=0.5 unit=A
